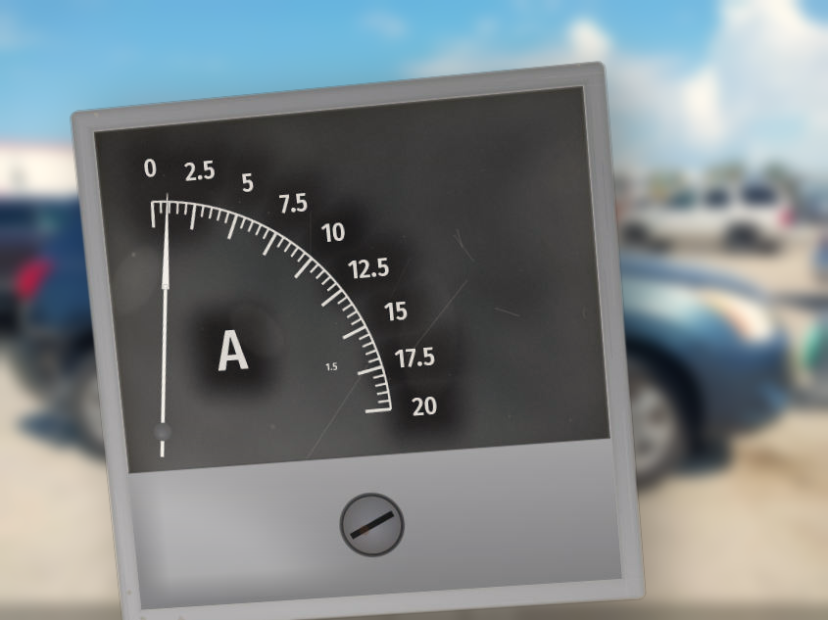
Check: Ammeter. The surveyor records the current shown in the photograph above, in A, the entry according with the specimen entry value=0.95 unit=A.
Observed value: value=1 unit=A
